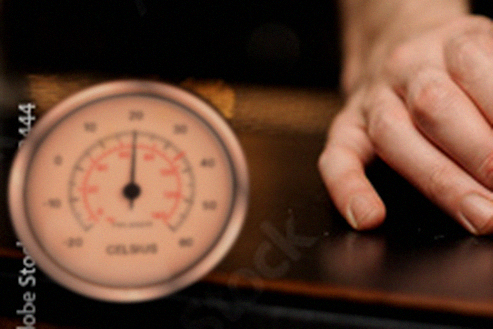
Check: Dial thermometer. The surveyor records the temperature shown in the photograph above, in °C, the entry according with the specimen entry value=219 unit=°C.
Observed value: value=20 unit=°C
